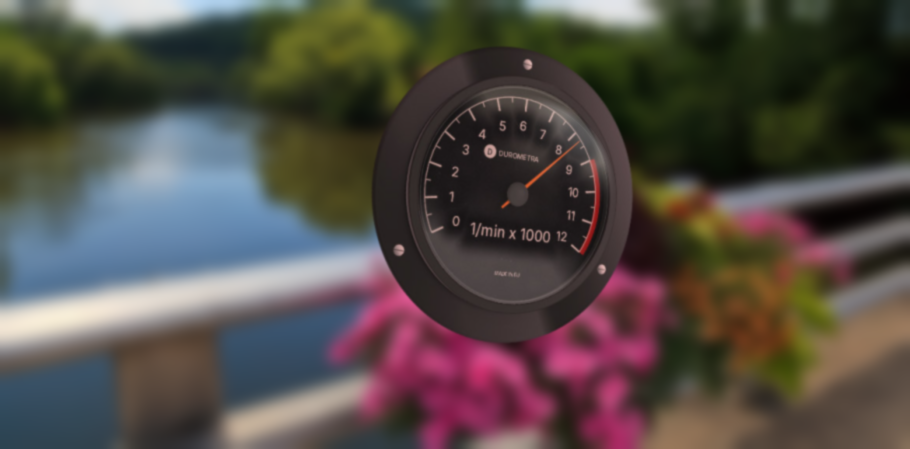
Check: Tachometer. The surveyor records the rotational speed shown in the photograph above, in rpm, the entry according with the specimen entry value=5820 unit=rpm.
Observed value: value=8250 unit=rpm
